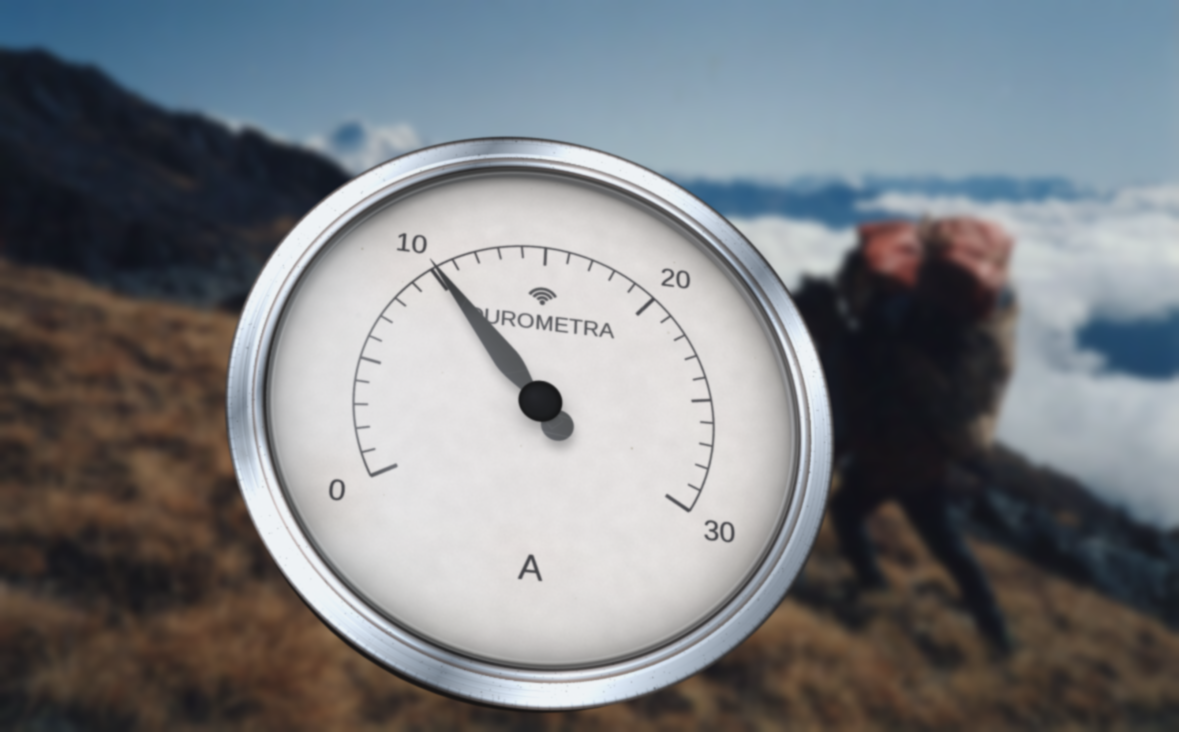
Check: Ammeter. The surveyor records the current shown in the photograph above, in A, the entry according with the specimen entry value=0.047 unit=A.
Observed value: value=10 unit=A
